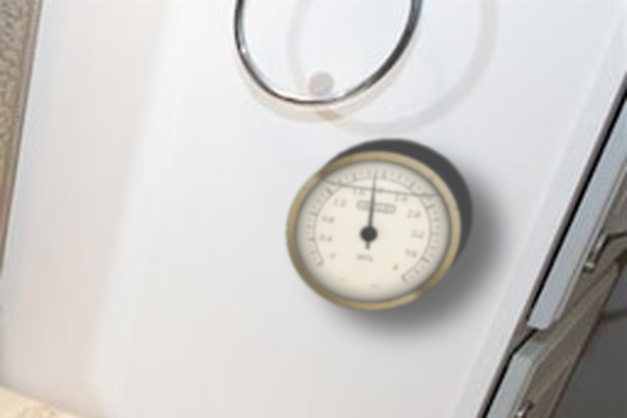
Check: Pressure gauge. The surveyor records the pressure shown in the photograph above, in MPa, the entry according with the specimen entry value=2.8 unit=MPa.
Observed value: value=1.9 unit=MPa
